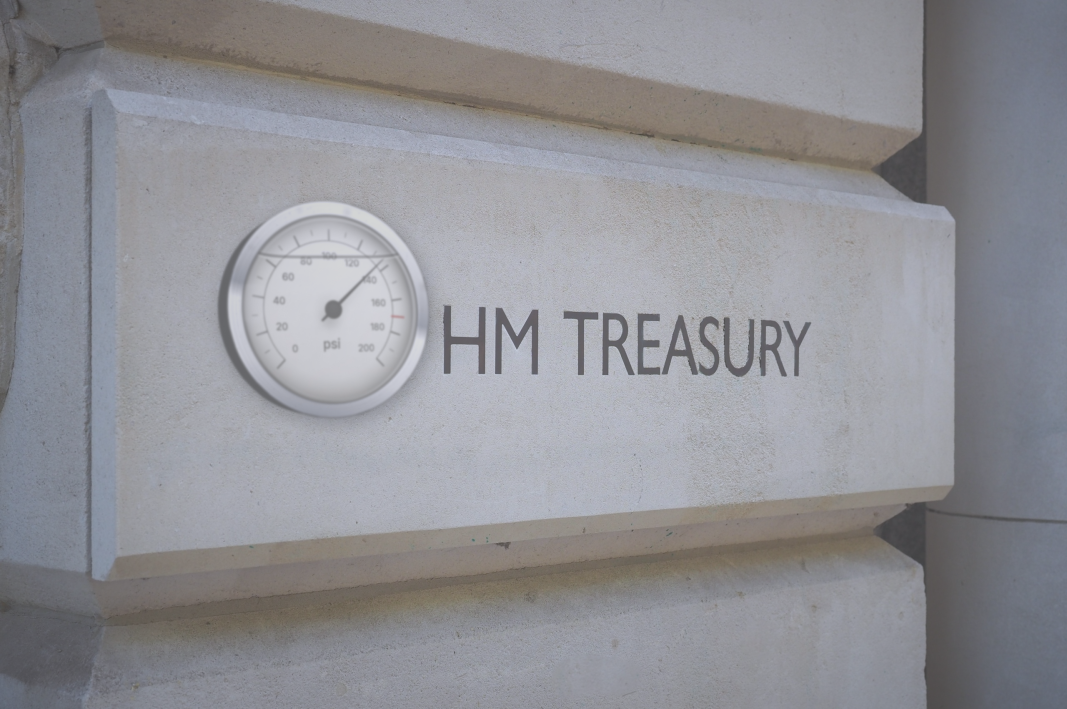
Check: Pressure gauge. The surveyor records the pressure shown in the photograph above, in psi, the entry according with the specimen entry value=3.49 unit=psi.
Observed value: value=135 unit=psi
